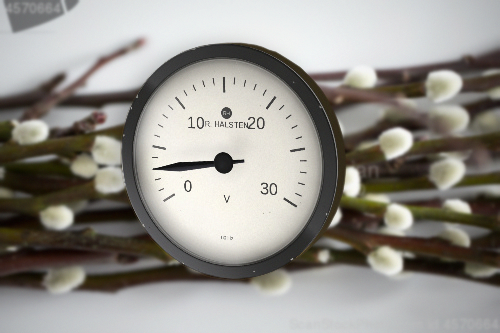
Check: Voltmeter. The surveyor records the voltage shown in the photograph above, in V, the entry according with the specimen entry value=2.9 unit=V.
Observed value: value=3 unit=V
